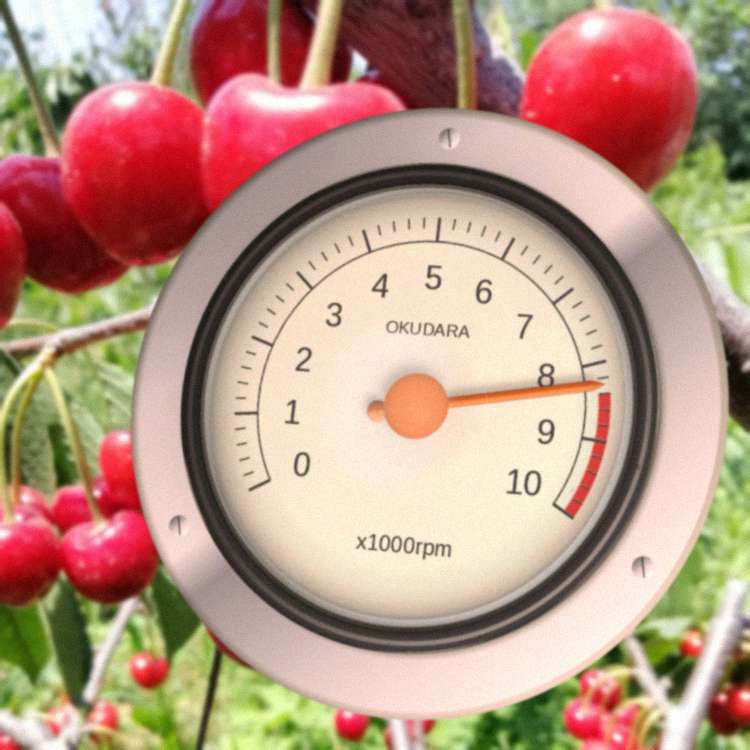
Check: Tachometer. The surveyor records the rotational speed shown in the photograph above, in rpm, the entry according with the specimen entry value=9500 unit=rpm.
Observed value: value=8300 unit=rpm
